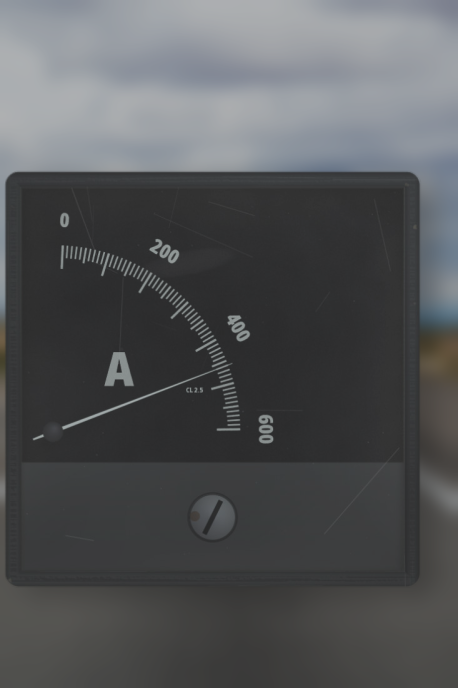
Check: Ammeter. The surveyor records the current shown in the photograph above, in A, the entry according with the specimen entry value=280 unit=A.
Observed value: value=460 unit=A
